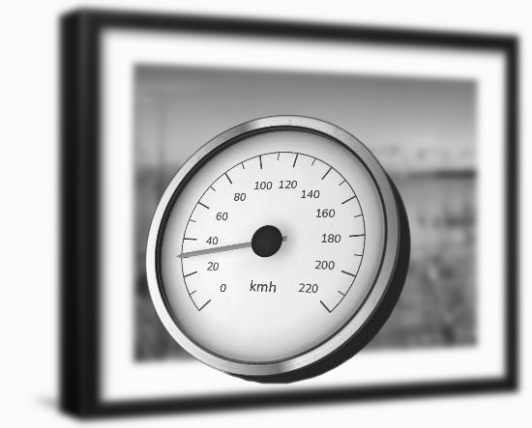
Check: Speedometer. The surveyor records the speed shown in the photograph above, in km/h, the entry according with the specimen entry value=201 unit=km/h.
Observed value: value=30 unit=km/h
